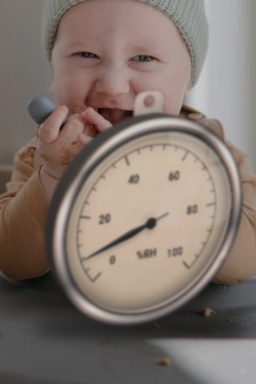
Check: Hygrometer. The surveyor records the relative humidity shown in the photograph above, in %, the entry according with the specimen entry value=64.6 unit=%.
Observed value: value=8 unit=%
